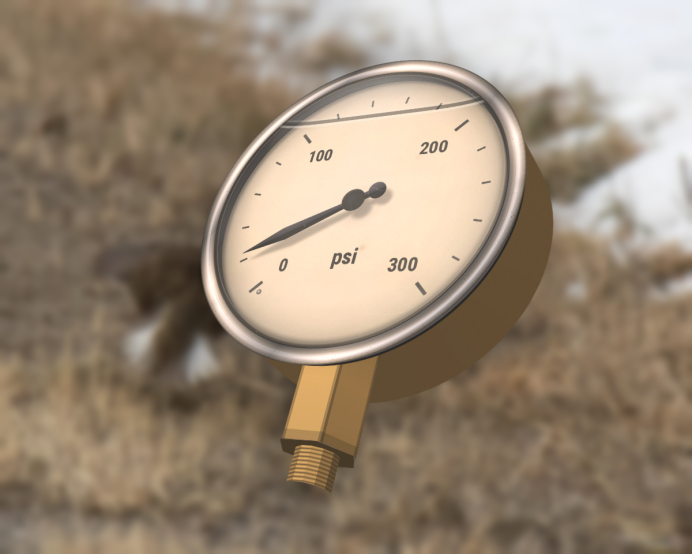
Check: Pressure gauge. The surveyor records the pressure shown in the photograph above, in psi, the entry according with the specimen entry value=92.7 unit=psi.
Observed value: value=20 unit=psi
